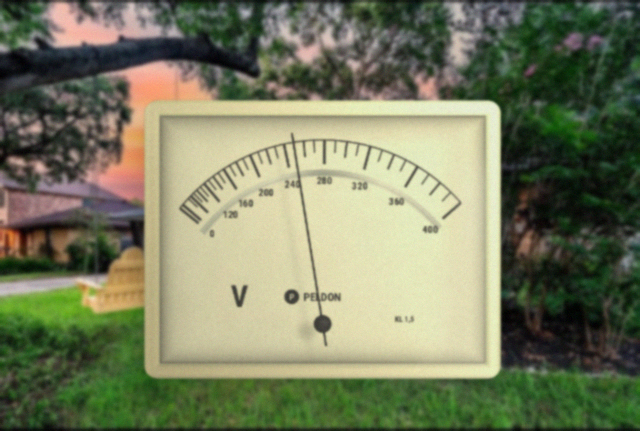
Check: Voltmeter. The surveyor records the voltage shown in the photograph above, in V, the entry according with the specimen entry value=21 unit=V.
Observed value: value=250 unit=V
